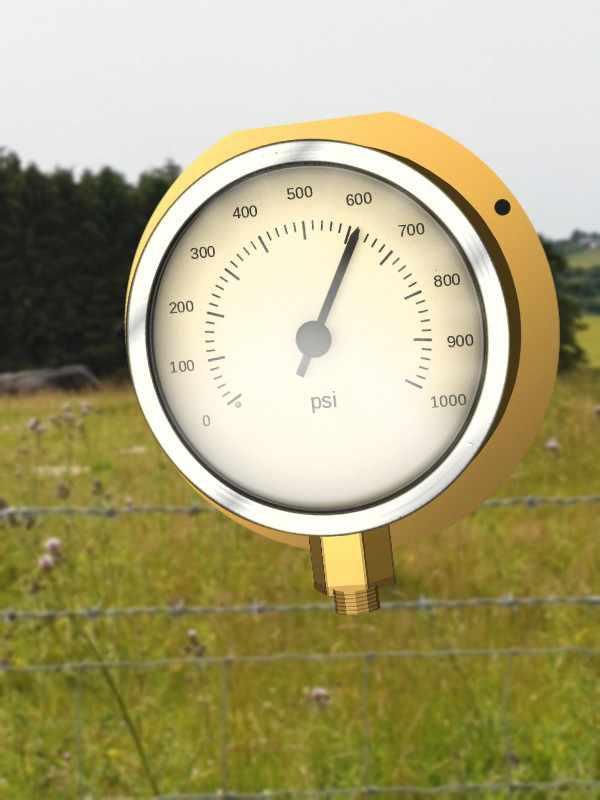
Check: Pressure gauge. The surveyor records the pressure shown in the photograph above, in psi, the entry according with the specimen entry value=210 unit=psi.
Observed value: value=620 unit=psi
